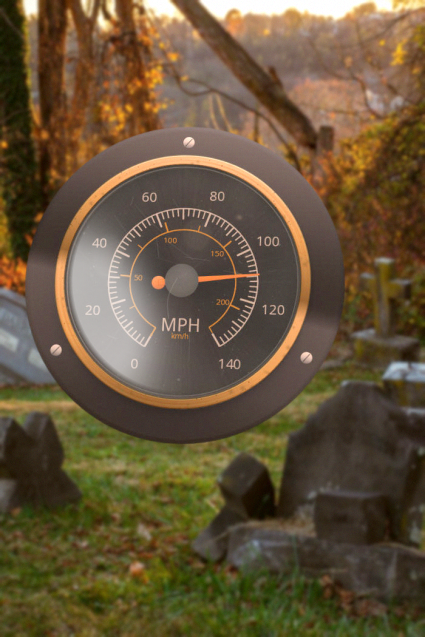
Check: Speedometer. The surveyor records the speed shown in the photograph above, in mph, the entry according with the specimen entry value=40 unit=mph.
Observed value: value=110 unit=mph
